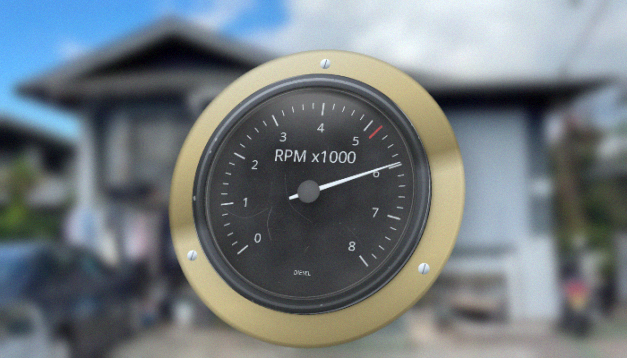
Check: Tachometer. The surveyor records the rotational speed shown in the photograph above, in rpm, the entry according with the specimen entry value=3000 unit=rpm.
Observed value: value=6000 unit=rpm
